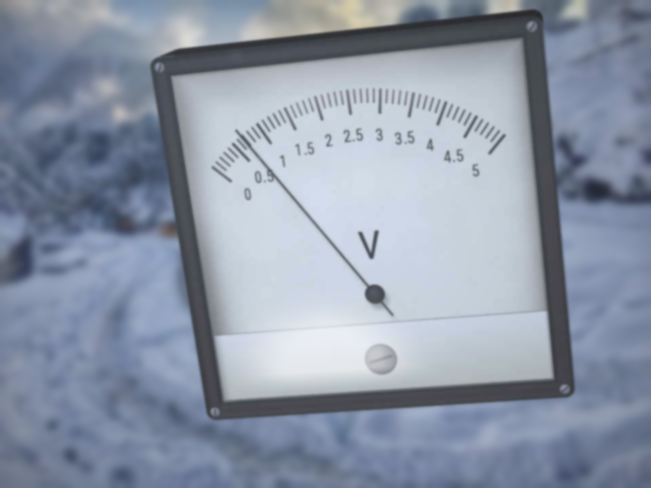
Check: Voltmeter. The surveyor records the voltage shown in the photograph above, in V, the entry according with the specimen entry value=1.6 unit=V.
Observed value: value=0.7 unit=V
